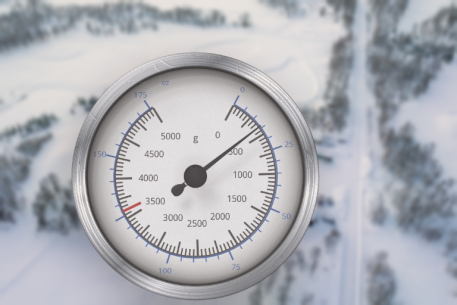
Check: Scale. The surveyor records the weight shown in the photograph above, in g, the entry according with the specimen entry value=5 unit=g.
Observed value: value=400 unit=g
